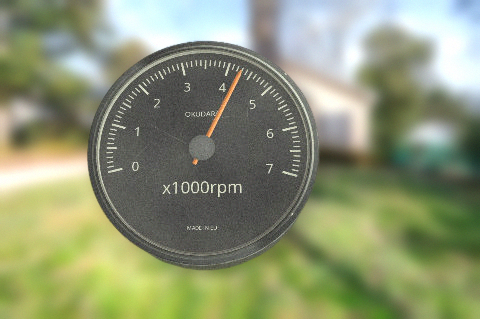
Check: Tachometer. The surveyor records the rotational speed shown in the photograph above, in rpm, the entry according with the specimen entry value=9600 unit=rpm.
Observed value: value=4300 unit=rpm
